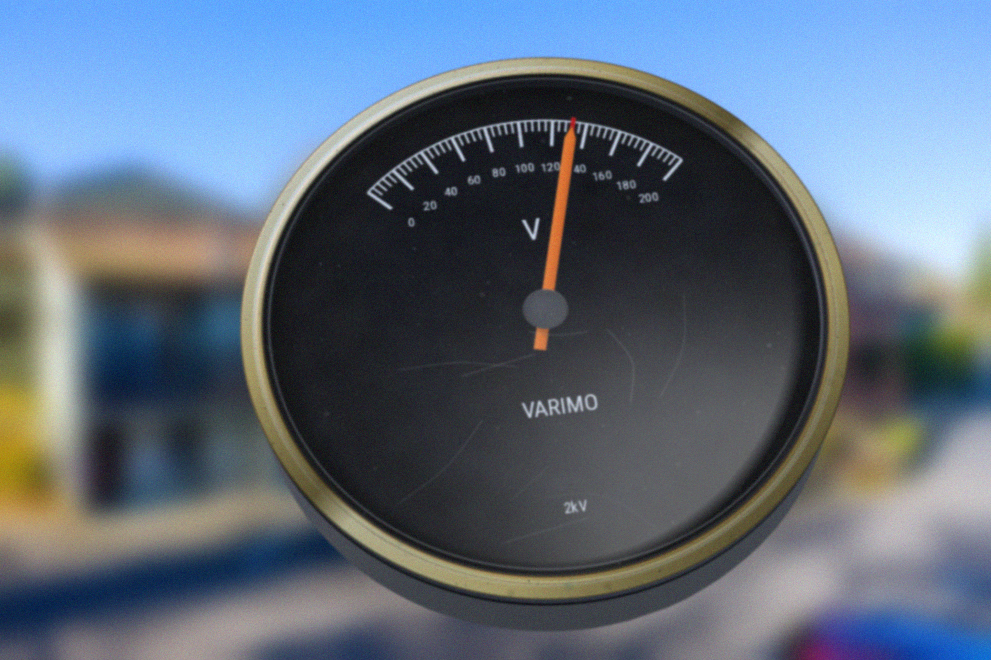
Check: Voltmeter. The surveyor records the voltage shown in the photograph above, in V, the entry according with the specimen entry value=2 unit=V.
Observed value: value=132 unit=V
